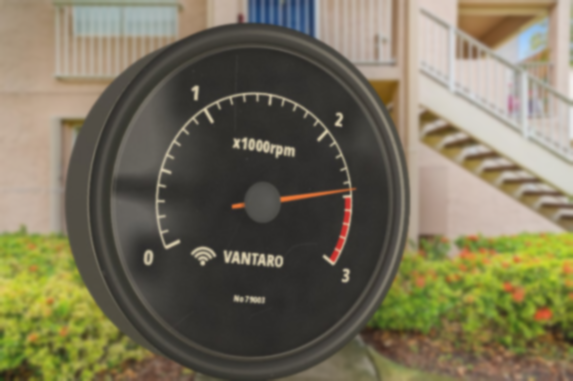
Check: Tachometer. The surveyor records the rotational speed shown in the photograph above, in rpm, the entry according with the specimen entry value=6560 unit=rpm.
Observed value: value=2450 unit=rpm
